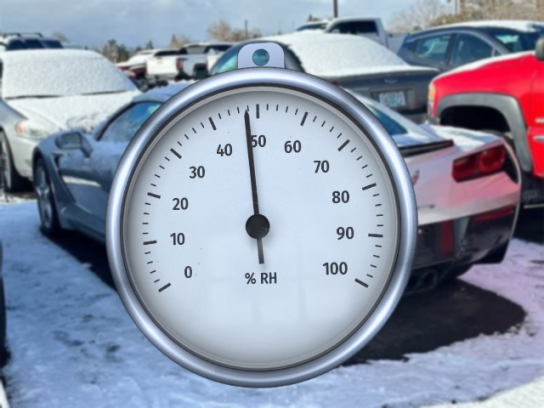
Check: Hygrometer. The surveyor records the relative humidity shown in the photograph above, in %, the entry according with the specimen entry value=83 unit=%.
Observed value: value=48 unit=%
